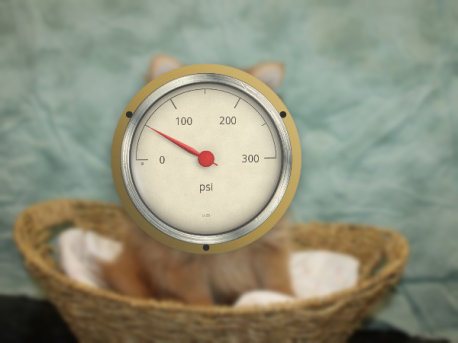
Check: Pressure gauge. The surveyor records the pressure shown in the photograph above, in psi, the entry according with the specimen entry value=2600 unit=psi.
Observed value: value=50 unit=psi
